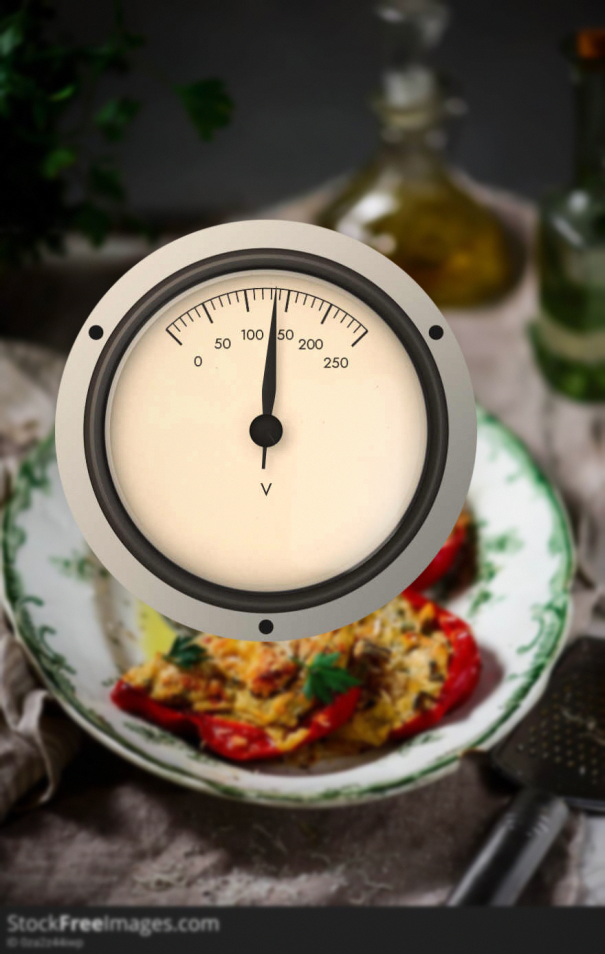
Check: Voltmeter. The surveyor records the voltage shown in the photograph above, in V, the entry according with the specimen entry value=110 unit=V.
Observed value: value=135 unit=V
